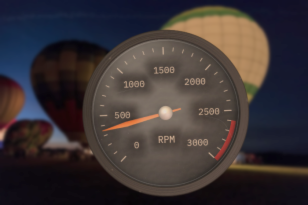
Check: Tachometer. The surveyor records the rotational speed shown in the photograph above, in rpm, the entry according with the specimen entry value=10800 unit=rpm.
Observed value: value=350 unit=rpm
